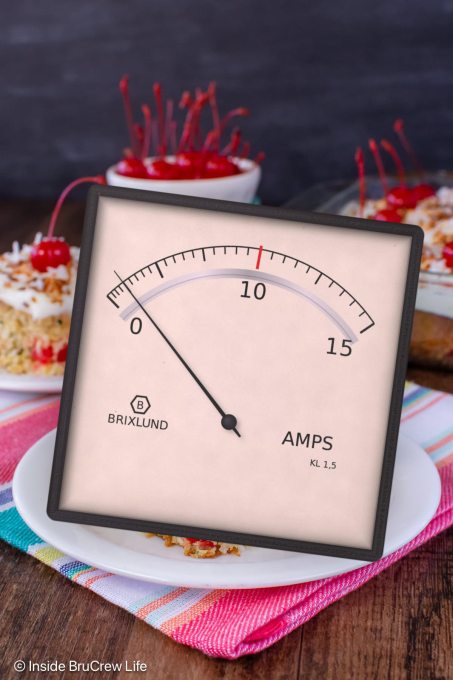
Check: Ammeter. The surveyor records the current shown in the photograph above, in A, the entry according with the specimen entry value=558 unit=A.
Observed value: value=2.5 unit=A
